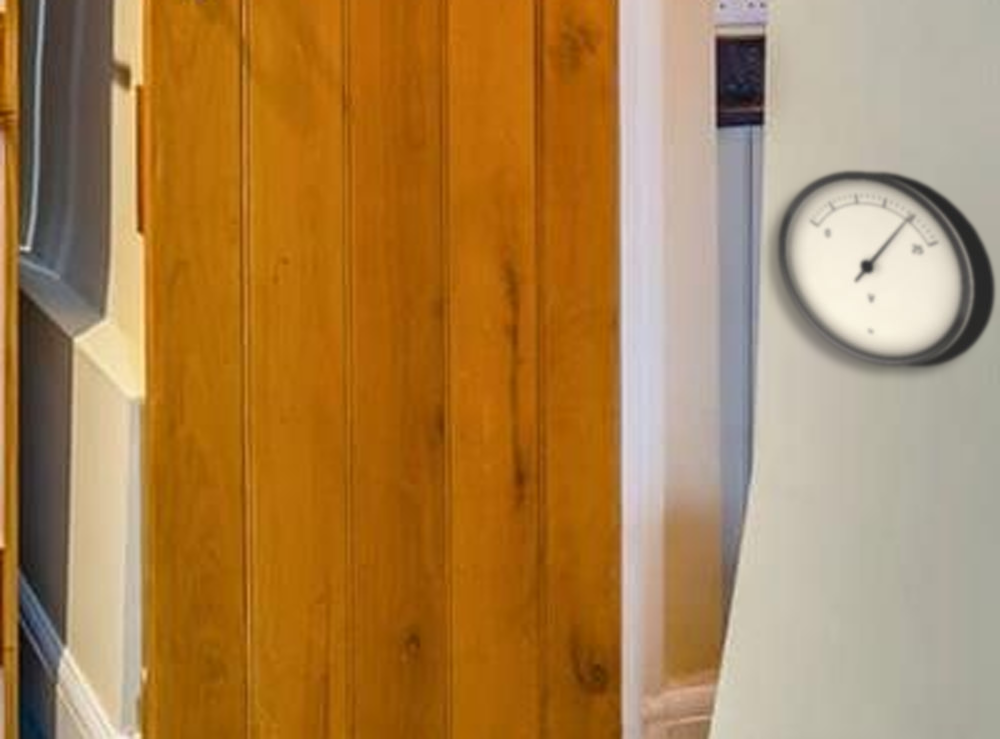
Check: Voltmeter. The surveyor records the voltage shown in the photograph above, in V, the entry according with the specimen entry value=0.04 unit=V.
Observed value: value=20 unit=V
